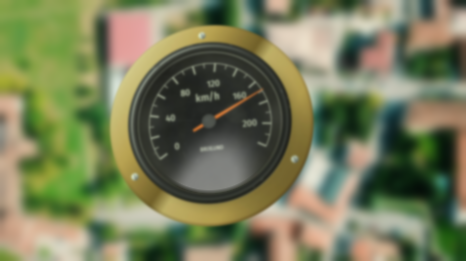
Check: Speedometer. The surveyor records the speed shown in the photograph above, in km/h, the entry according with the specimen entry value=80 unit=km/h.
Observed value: value=170 unit=km/h
